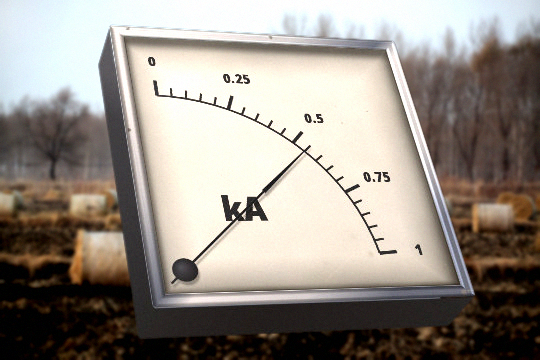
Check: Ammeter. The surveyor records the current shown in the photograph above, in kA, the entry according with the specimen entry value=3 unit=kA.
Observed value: value=0.55 unit=kA
